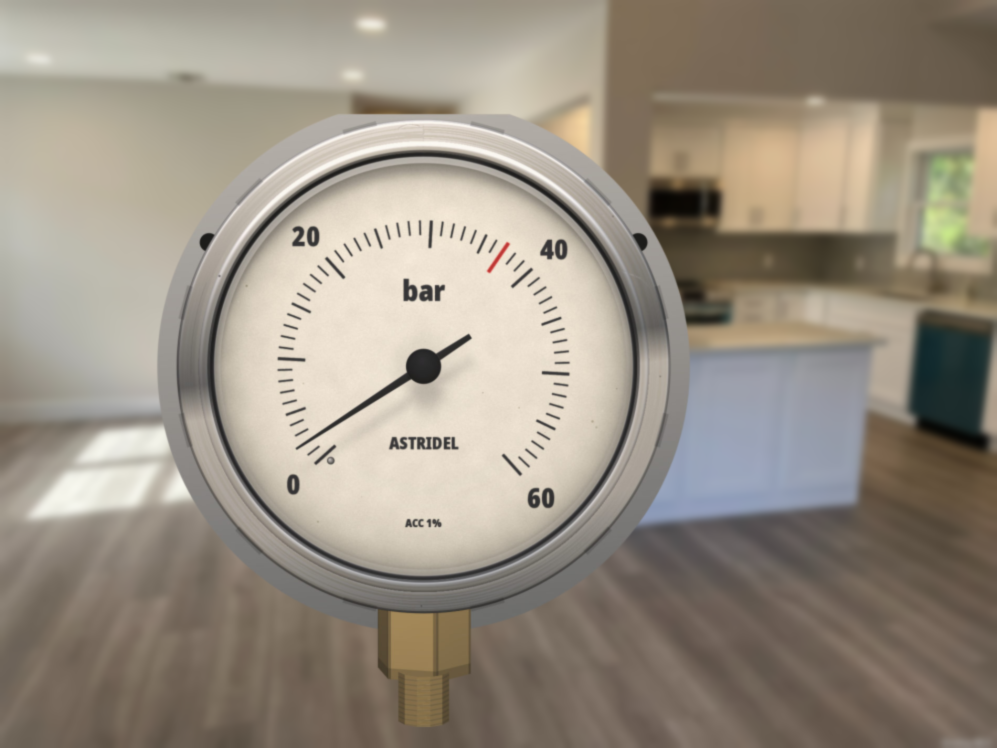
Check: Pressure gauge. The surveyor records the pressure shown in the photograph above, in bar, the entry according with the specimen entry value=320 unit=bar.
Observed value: value=2 unit=bar
